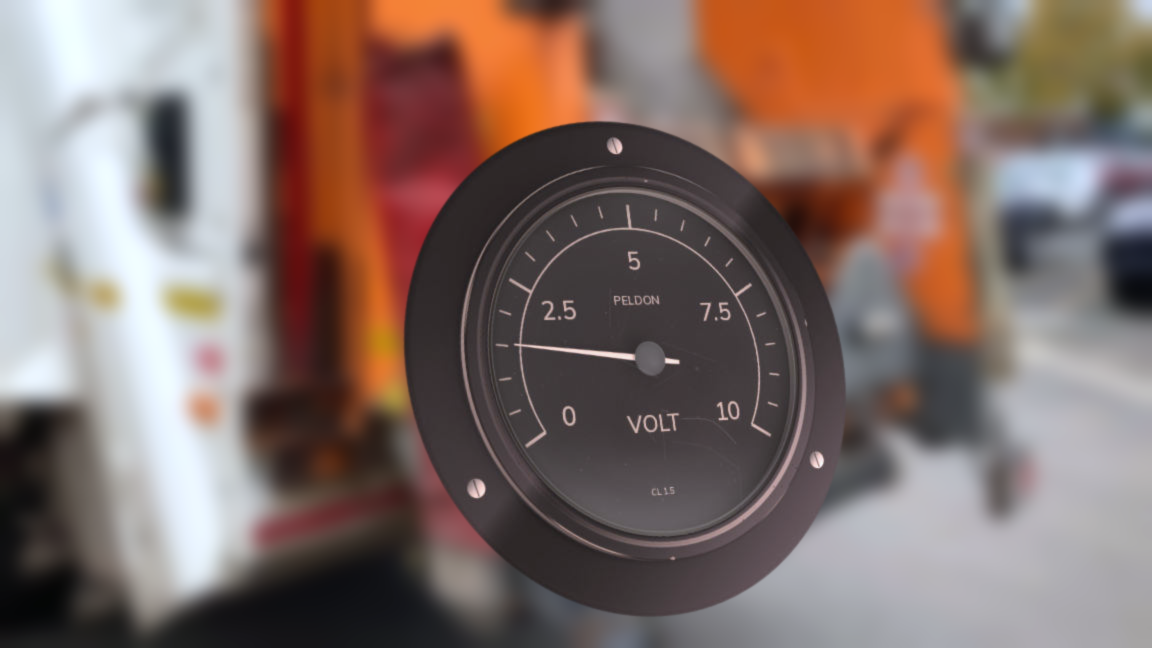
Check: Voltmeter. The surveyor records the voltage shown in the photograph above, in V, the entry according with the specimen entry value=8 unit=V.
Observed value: value=1.5 unit=V
